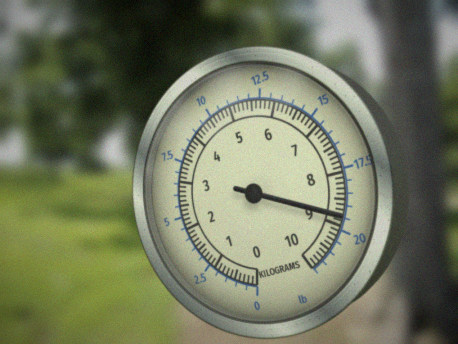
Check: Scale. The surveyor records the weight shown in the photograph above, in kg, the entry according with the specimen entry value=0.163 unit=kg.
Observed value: value=8.8 unit=kg
